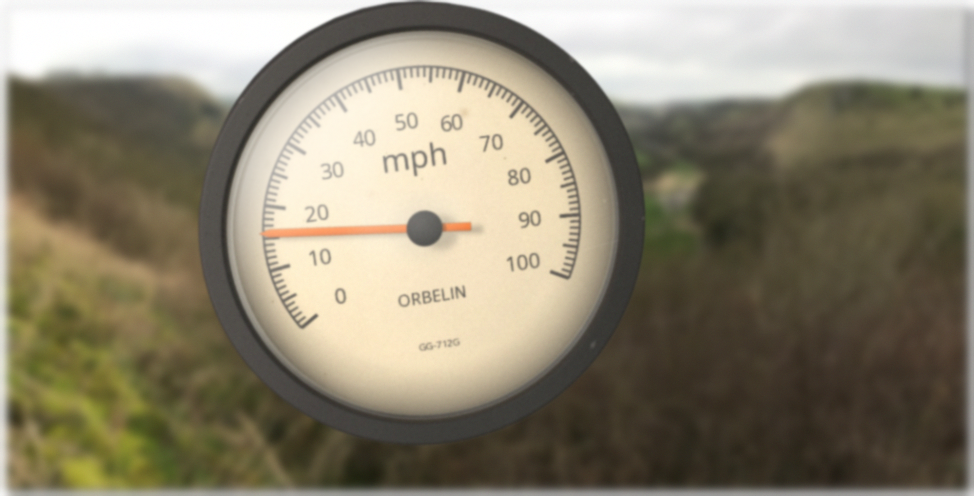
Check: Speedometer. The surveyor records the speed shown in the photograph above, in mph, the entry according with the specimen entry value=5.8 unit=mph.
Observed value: value=16 unit=mph
